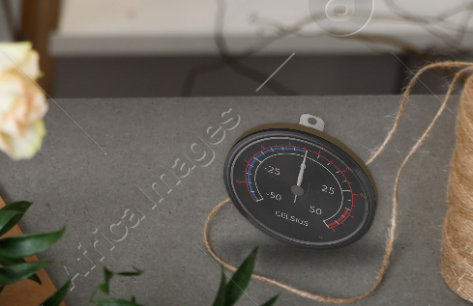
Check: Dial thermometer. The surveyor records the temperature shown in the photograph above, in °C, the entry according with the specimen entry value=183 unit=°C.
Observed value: value=0 unit=°C
